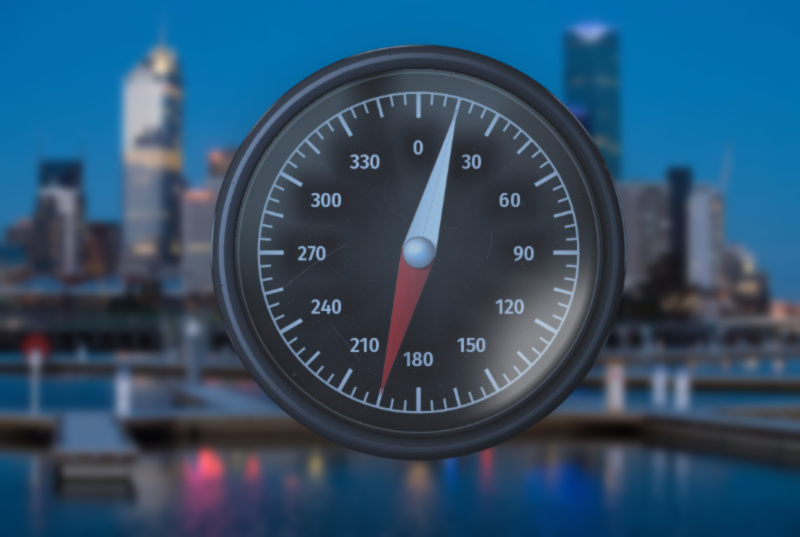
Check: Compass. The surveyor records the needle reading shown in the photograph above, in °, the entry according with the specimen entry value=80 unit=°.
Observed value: value=195 unit=°
